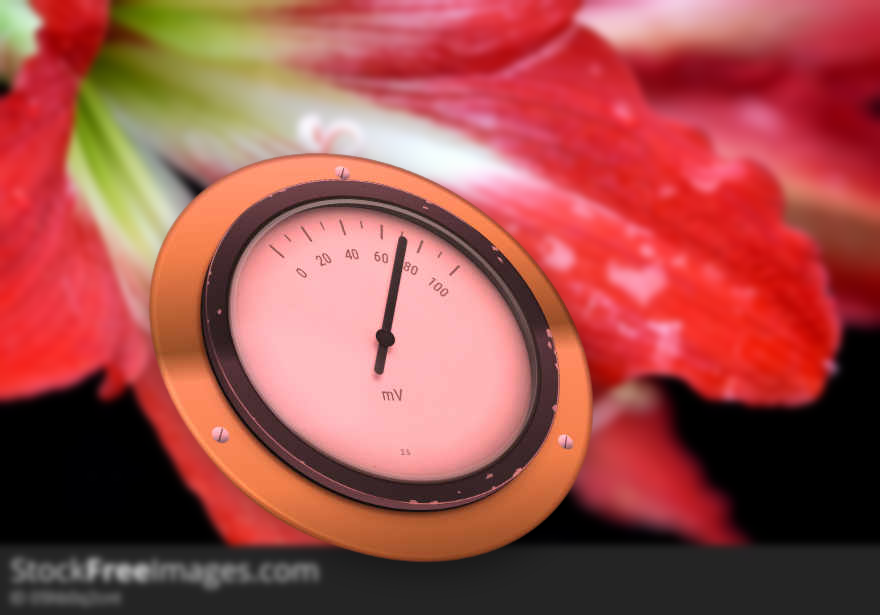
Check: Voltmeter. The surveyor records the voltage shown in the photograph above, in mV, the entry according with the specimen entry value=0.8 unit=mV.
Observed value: value=70 unit=mV
